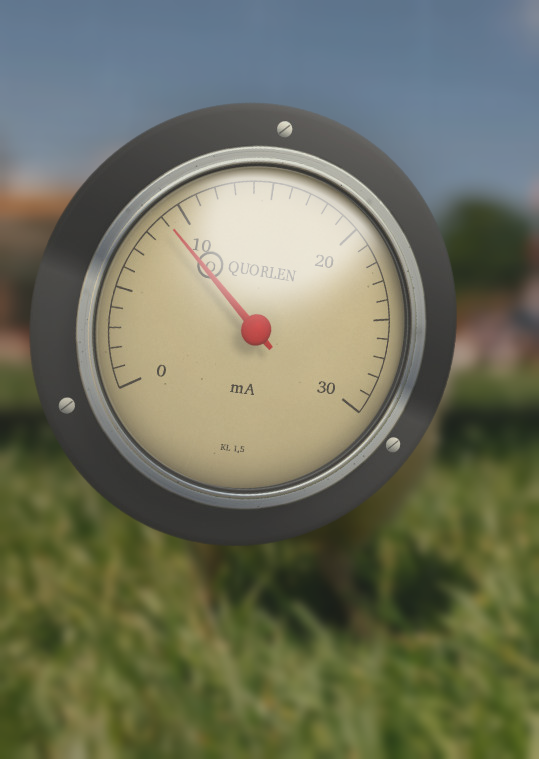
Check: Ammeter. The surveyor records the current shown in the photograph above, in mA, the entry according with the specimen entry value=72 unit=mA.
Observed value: value=9 unit=mA
